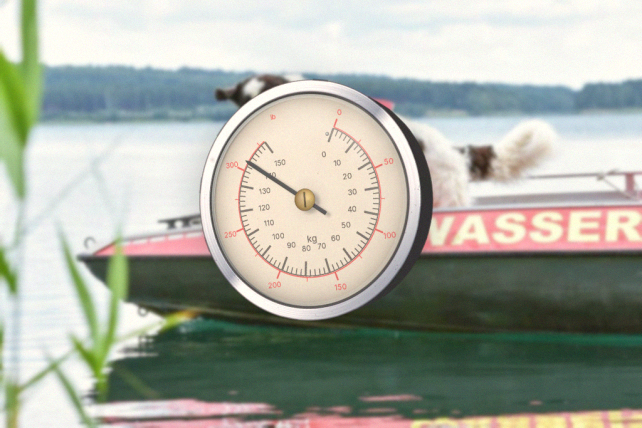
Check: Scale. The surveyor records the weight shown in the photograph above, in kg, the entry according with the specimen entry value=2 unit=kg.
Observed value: value=140 unit=kg
